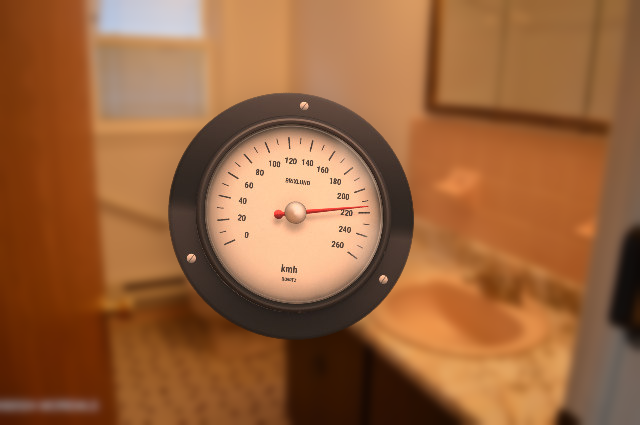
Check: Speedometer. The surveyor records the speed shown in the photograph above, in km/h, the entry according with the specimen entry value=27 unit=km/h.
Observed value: value=215 unit=km/h
